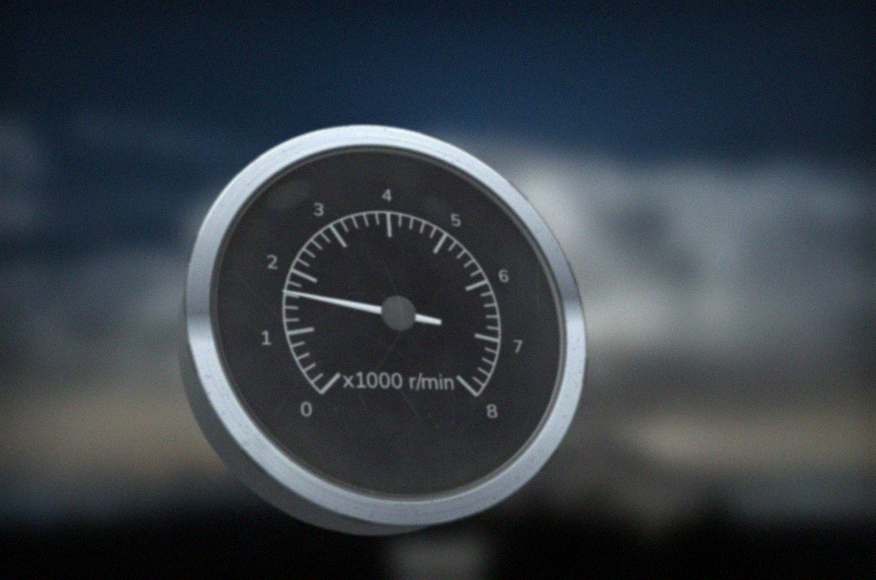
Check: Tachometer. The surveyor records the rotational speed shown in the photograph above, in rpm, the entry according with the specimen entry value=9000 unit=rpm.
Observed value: value=1600 unit=rpm
